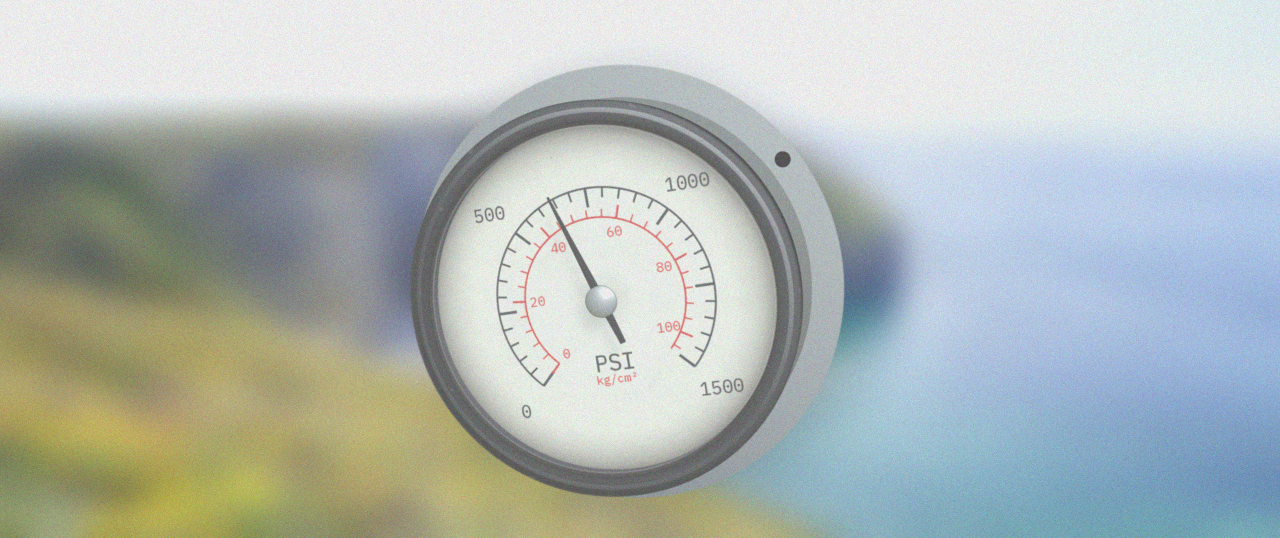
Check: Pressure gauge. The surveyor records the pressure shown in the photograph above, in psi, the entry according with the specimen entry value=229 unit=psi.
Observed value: value=650 unit=psi
